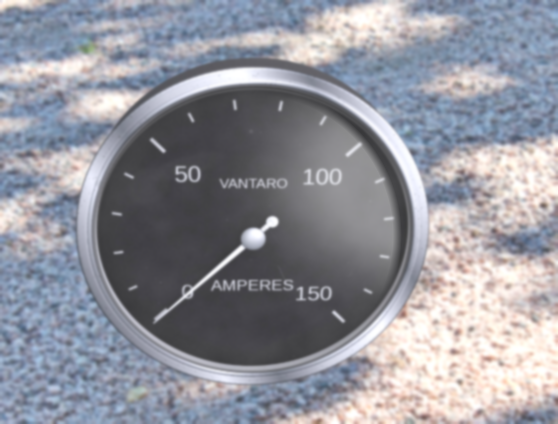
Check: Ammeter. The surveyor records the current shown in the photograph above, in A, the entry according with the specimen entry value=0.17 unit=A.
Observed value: value=0 unit=A
